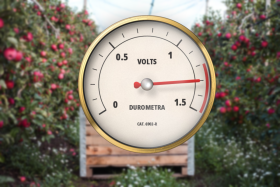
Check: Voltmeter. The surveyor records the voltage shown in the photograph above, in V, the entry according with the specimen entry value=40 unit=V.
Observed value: value=1.3 unit=V
